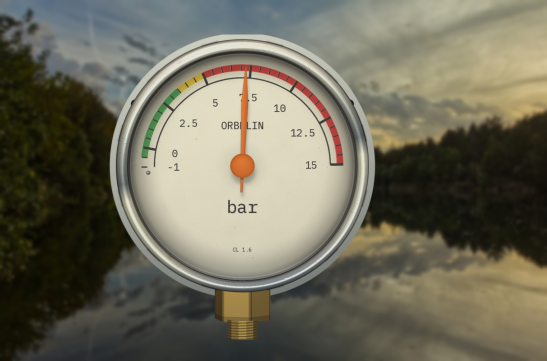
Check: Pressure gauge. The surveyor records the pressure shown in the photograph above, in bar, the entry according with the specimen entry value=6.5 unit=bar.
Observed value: value=7.25 unit=bar
